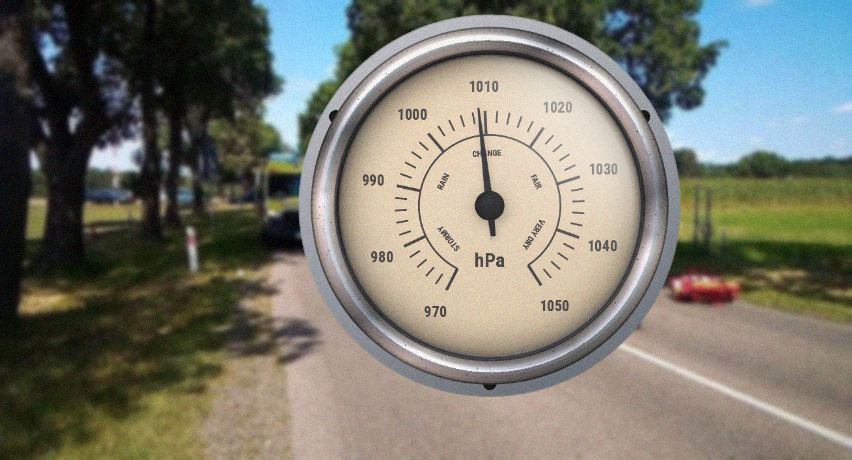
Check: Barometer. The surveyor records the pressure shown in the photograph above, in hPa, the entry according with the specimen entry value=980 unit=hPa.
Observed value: value=1009 unit=hPa
